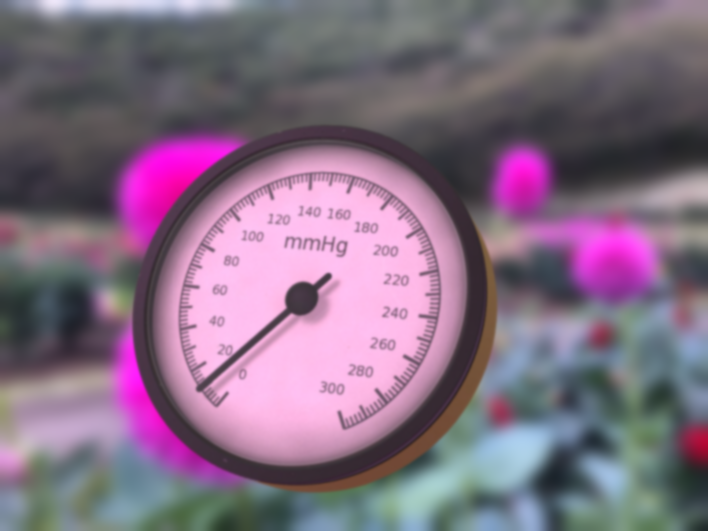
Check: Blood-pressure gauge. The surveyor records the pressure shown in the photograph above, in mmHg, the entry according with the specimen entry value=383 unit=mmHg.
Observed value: value=10 unit=mmHg
